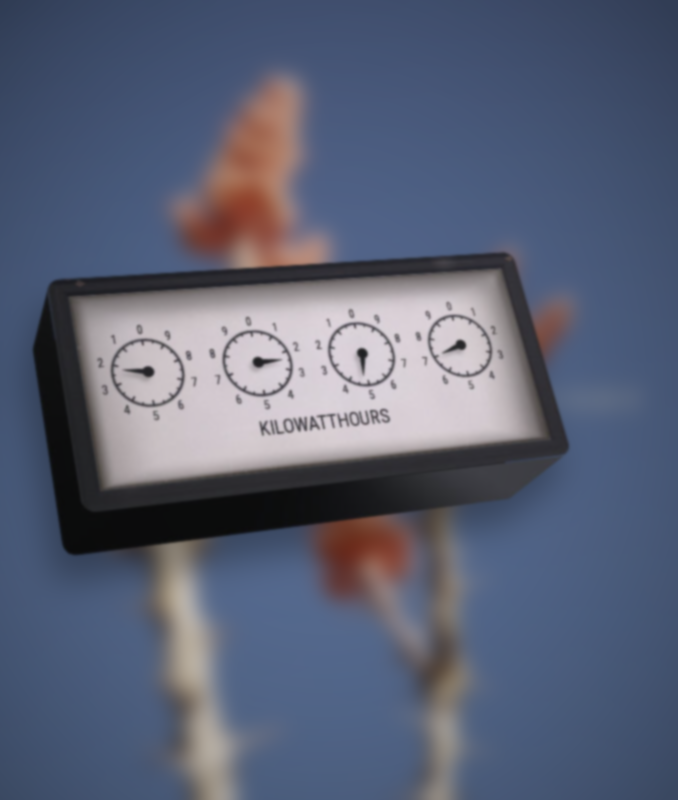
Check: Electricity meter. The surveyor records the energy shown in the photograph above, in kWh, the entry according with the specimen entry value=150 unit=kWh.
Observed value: value=2247 unit=kWh
